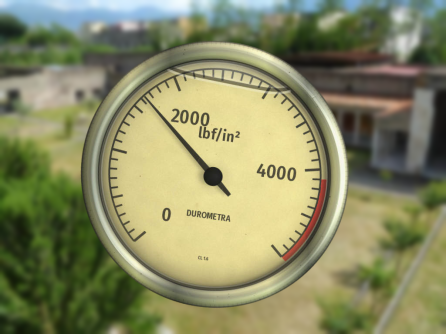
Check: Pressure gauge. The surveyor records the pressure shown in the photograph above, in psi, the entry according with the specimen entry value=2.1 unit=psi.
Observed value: value=1650 unit=psi
